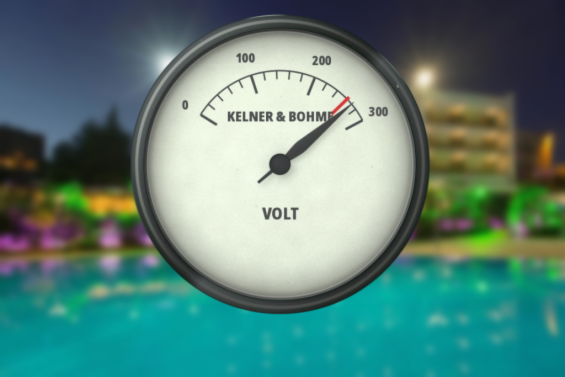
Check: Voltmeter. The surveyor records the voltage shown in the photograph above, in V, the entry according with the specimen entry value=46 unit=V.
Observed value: value=270 unit=V
